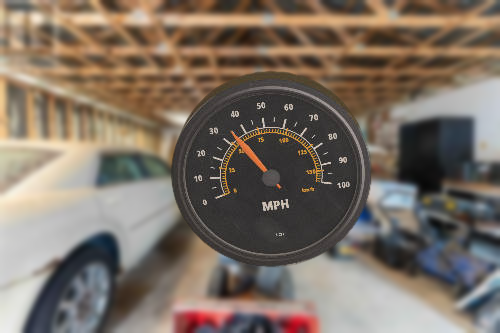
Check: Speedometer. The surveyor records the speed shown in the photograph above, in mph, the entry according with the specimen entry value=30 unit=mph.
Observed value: value=35 unit=mph
